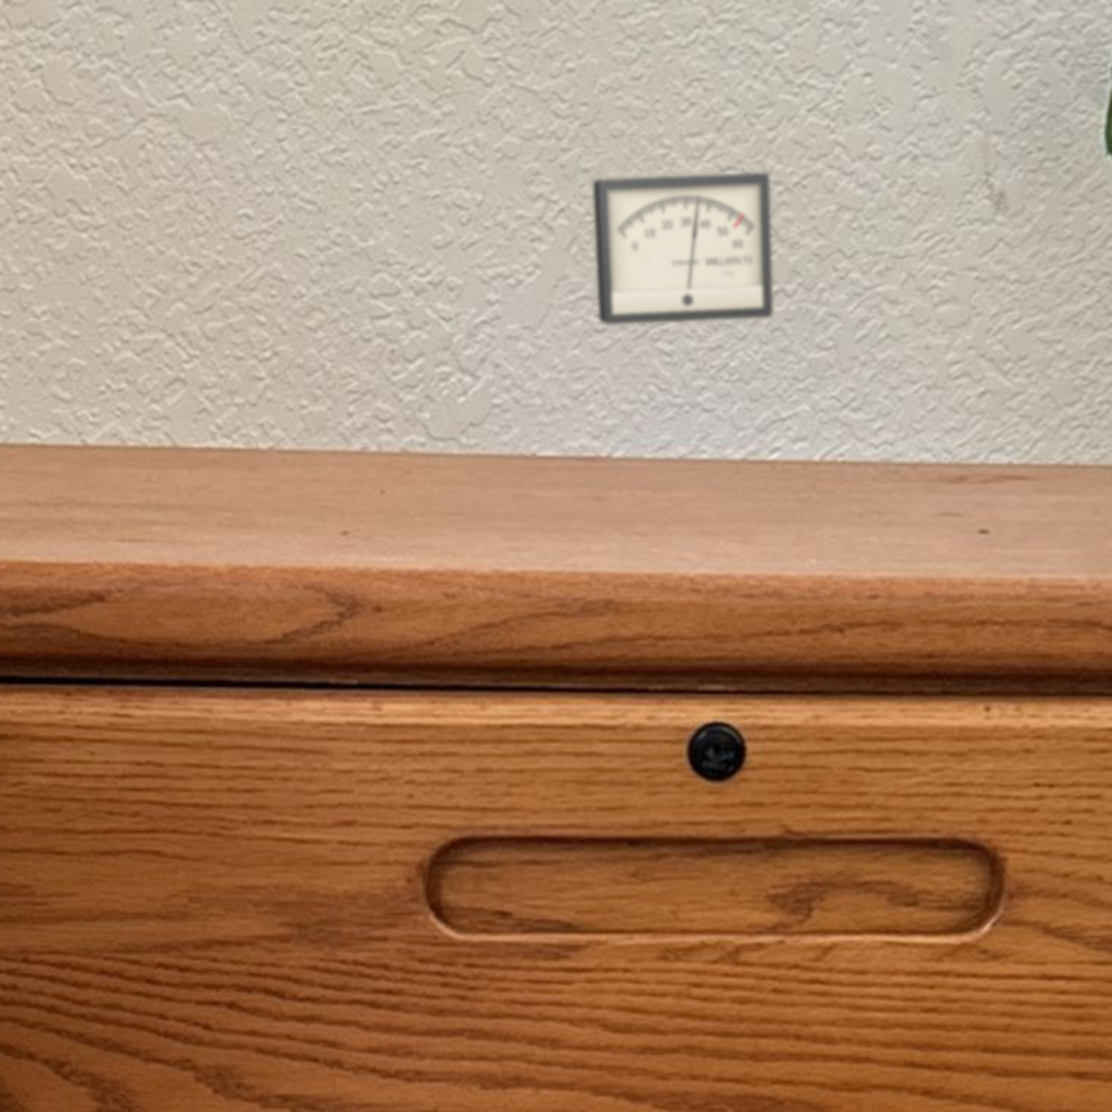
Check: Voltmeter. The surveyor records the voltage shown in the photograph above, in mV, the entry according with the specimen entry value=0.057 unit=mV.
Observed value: value=35 unit=mV
